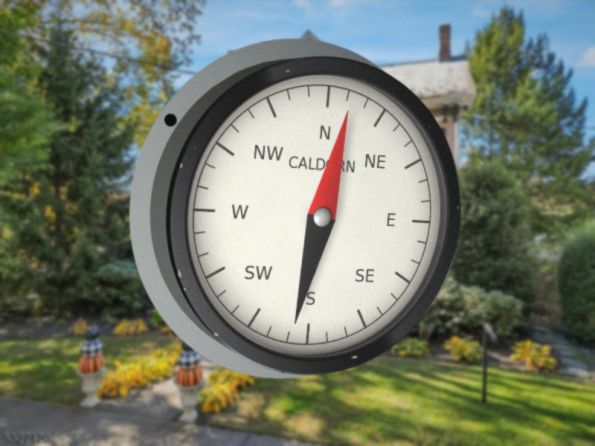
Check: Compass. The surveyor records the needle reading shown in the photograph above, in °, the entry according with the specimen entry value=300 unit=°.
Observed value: value=10 unit=°
